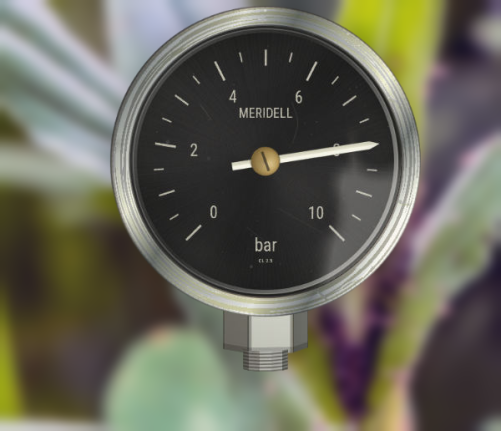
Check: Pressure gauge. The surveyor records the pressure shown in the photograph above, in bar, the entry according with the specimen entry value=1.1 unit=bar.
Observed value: value=8 unit=bar
